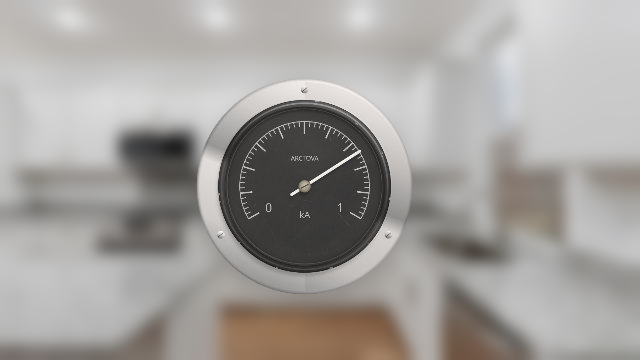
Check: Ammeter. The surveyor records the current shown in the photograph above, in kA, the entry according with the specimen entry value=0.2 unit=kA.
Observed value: value=0.74 unit=kA
